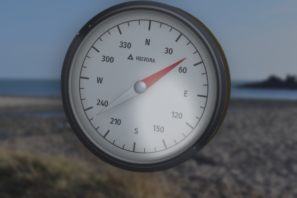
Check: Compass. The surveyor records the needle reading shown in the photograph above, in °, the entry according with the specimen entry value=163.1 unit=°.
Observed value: value=50 unit=°
